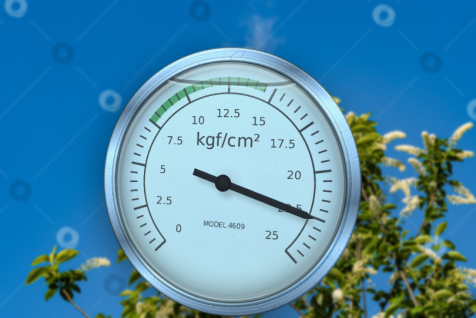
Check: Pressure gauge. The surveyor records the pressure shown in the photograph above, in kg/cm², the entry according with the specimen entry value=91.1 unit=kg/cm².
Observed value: value=22.5 unit=kg/cm²
